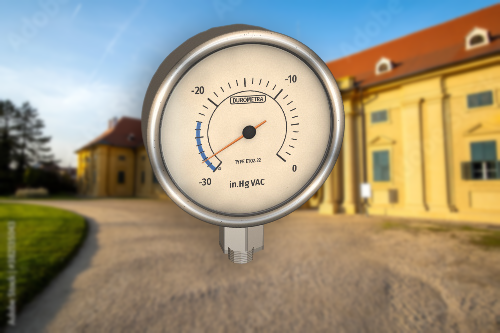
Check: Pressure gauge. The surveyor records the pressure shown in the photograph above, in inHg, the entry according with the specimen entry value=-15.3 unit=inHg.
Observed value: value=-28 unit=inHg
